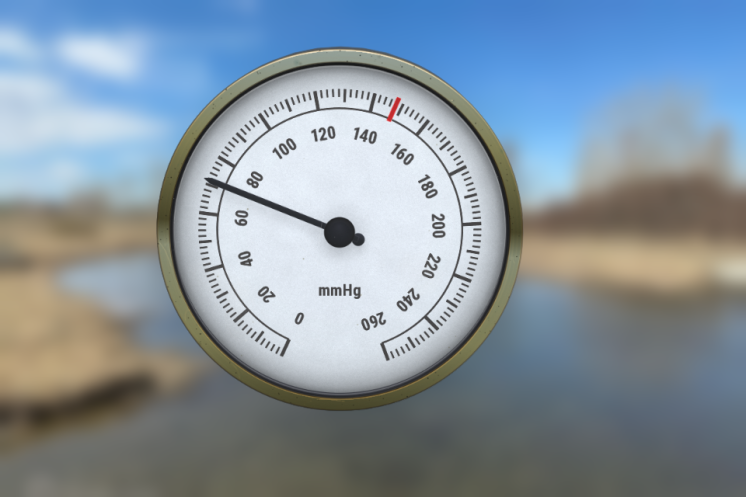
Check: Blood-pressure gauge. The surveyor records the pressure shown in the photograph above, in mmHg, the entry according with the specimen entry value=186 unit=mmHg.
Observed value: value=72 unit=mmHg
